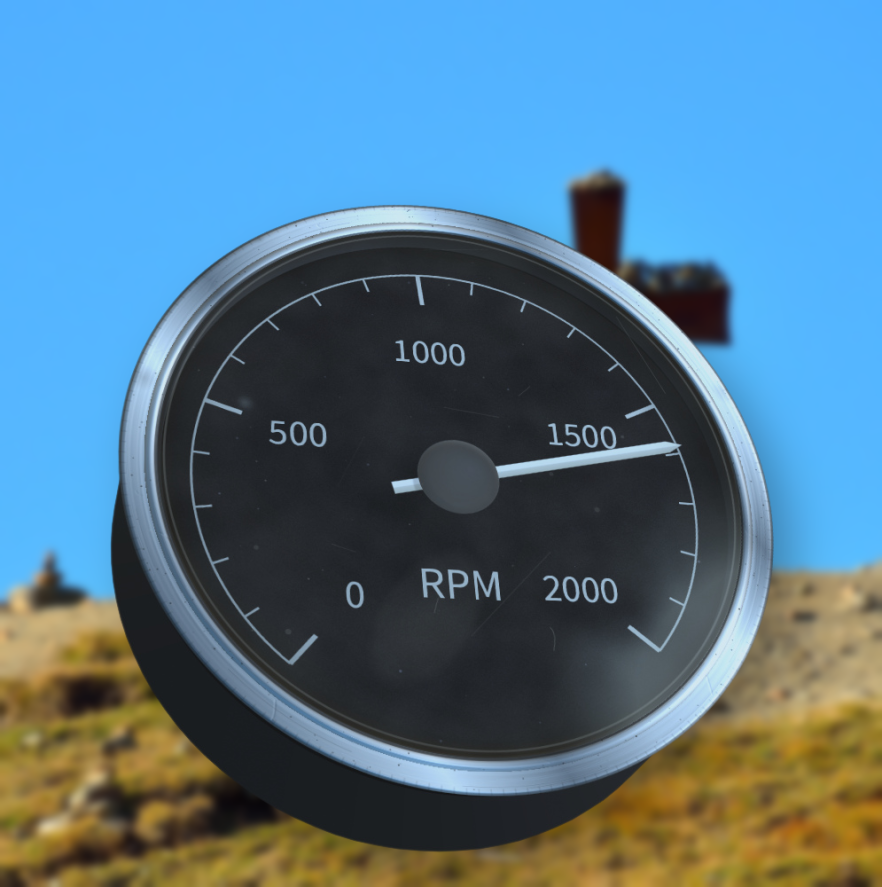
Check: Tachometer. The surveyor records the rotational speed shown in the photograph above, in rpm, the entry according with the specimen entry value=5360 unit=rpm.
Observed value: value=1600 unit=rpm
